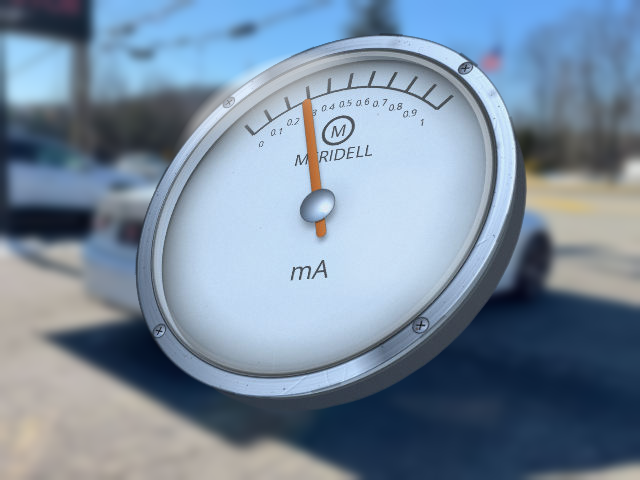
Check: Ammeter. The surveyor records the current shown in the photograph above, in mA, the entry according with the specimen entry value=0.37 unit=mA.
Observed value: value=0.3 unit=mA
